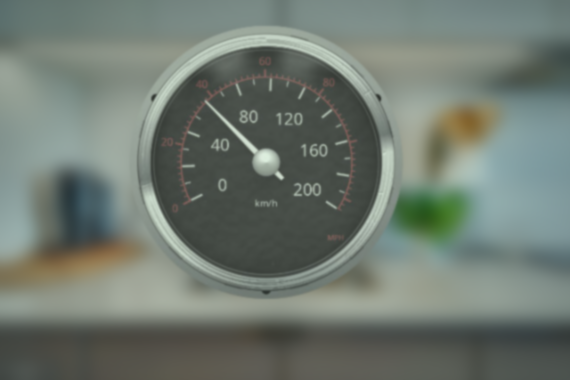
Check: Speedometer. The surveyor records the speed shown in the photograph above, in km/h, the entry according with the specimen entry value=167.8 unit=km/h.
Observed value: value=60 unit=km/h
